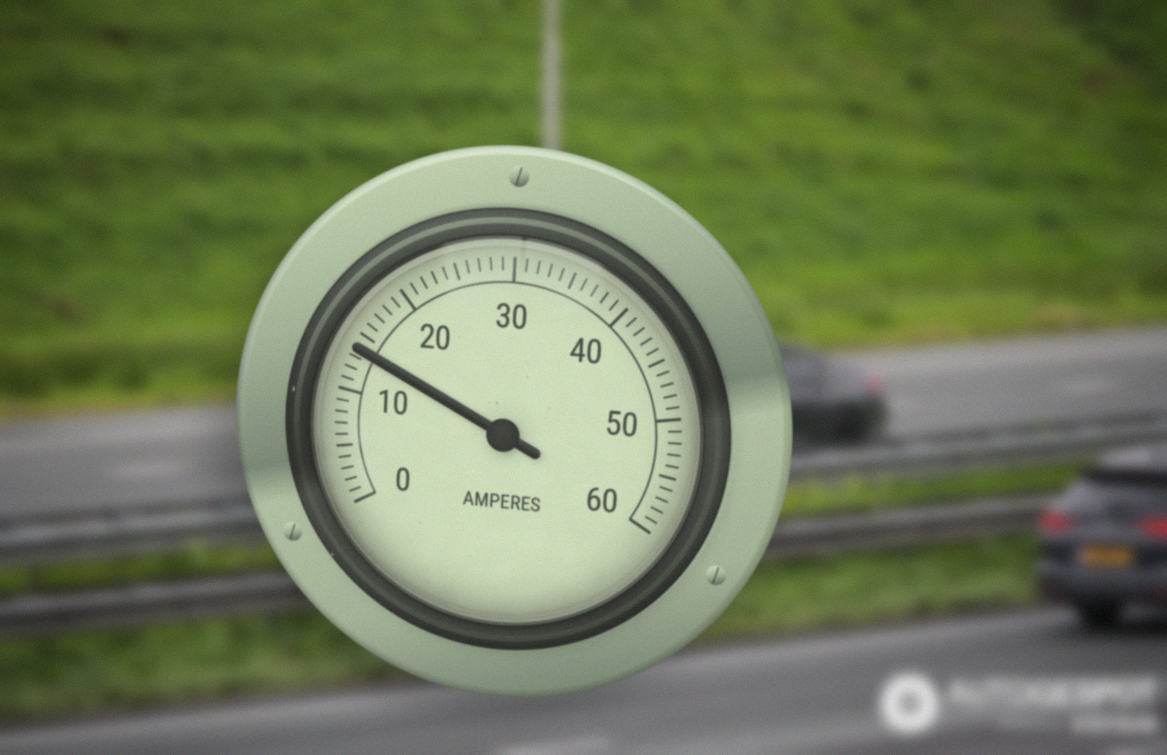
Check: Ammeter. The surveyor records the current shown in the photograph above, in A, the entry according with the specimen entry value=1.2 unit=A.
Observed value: value=14 unit=A
